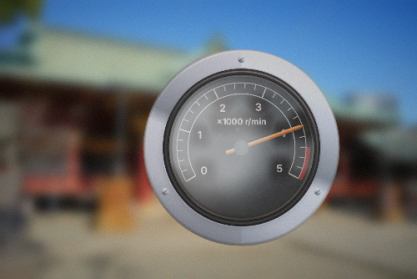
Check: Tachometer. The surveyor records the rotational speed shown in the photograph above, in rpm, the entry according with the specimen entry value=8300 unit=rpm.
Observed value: value=4000 unit=rpm
